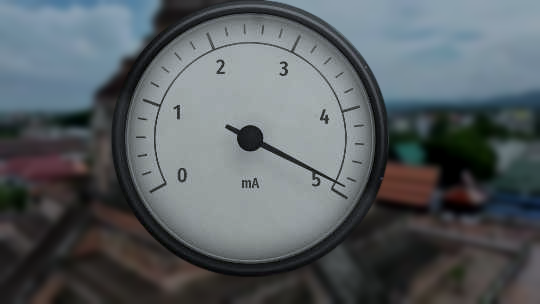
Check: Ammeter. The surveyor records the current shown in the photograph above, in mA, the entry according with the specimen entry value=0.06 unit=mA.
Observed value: value=4.9 unit=mA
